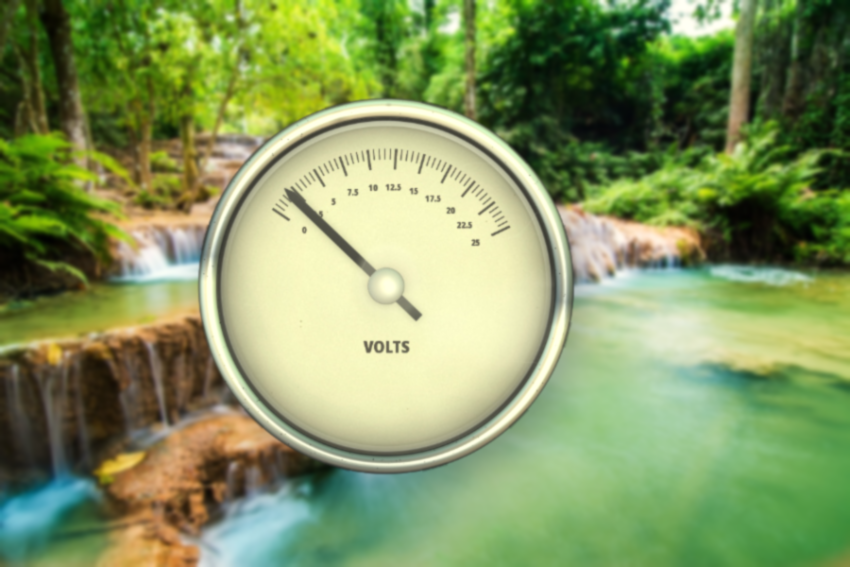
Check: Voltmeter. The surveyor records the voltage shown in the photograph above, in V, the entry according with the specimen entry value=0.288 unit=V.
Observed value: value=2 unit=V
